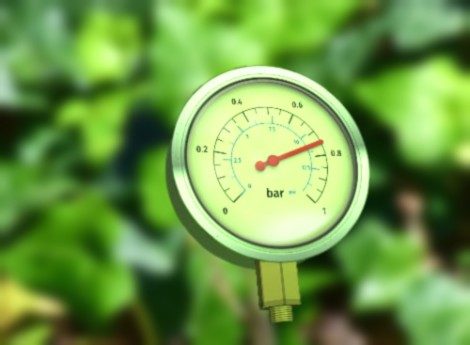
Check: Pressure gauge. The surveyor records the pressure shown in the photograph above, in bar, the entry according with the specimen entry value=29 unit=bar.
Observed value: value=0.75 unit=bar
